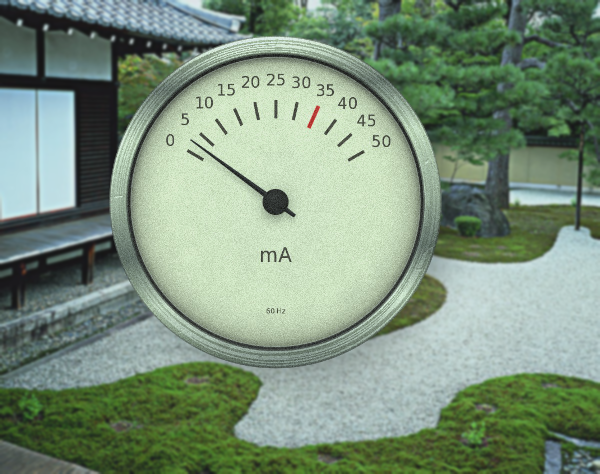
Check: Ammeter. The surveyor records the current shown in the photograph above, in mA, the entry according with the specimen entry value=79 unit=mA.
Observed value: value=2.5 unit=mA
